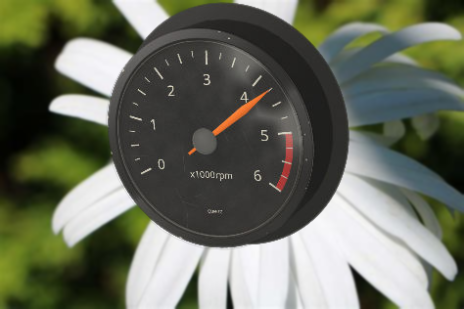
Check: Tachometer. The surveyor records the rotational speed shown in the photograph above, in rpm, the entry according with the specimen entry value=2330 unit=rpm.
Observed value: value=4250 unit=rpm
